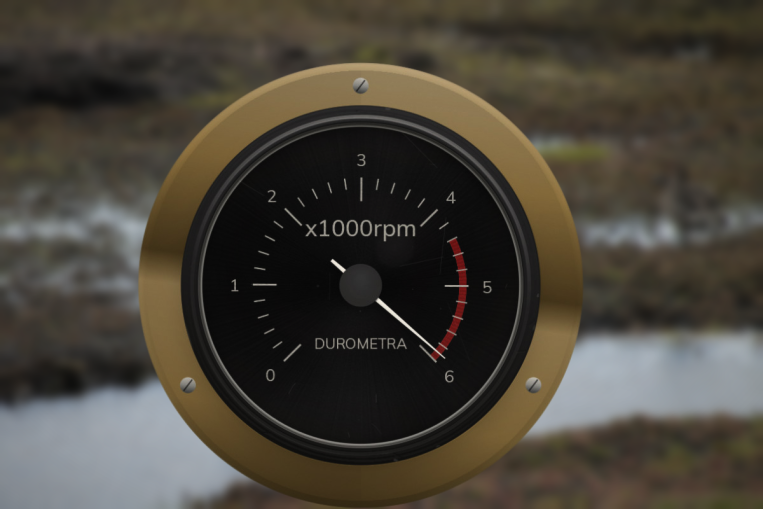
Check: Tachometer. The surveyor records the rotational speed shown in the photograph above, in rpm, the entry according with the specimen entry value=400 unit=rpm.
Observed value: value=5900 unit=rpm
